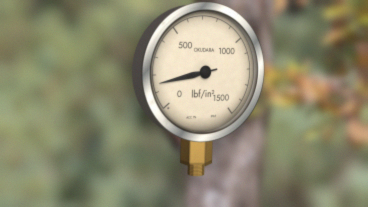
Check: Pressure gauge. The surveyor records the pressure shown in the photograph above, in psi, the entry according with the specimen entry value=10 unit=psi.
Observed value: value=150 unit=psi
